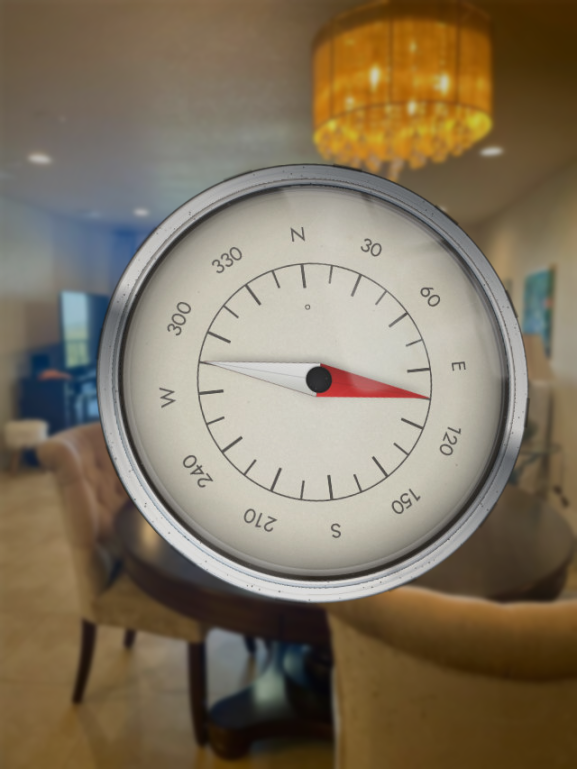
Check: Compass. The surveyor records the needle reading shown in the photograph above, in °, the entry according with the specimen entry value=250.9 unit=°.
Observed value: value=105 unit=°
